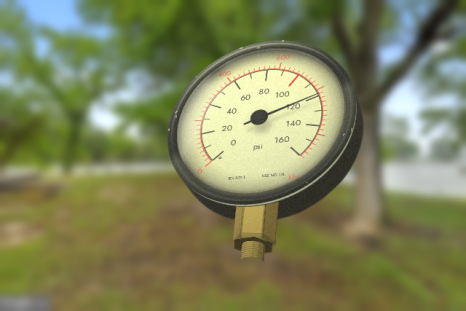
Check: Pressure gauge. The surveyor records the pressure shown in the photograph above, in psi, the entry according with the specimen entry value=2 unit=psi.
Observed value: value=120 unit=psi
